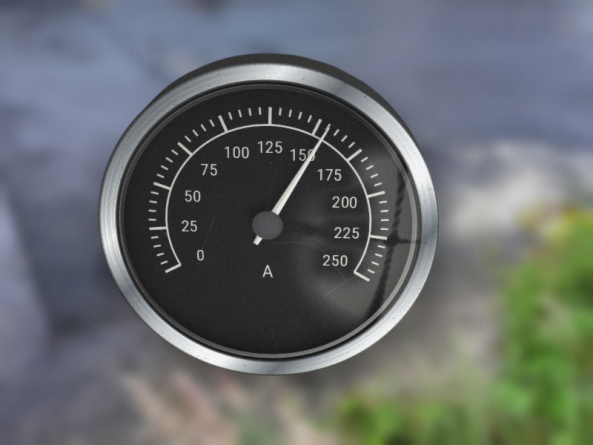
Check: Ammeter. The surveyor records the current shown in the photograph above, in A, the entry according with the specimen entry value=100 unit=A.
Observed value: value=155 unit=A
